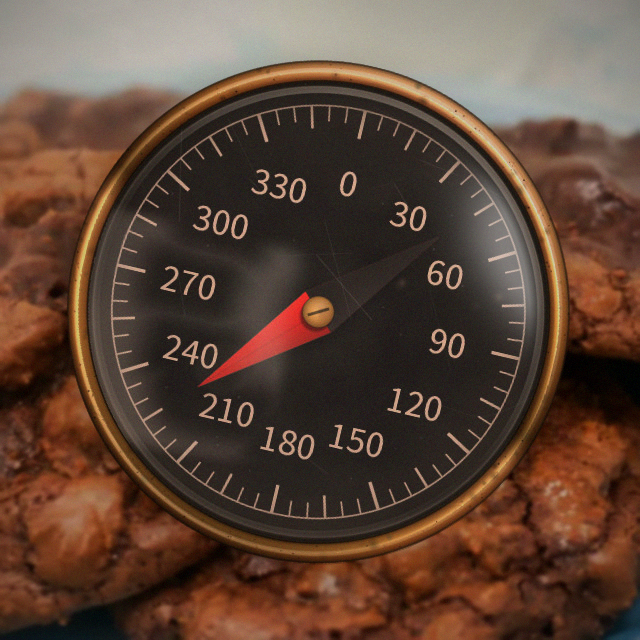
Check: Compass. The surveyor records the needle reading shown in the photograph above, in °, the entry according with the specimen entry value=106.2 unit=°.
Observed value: value=225 unit=°
